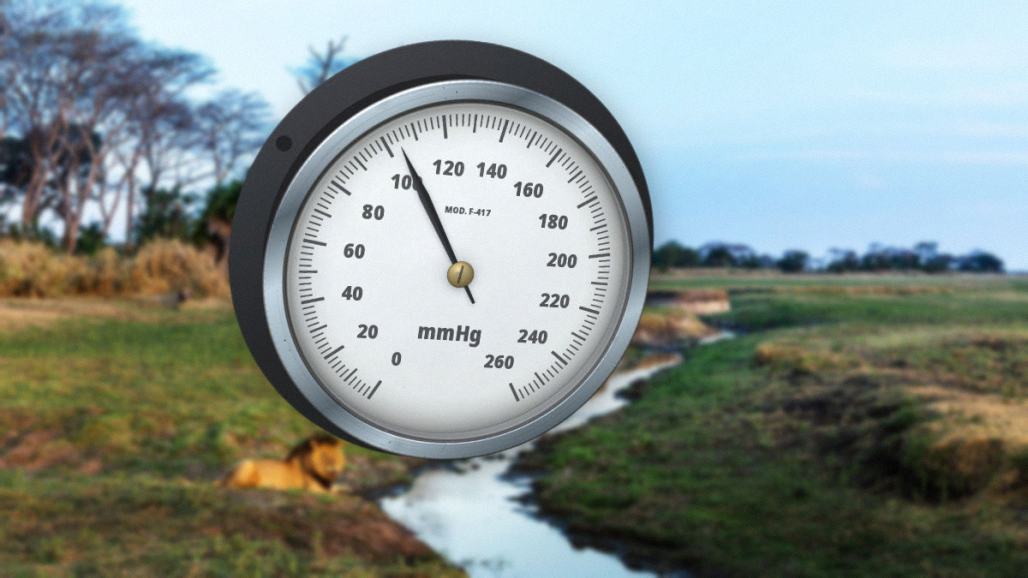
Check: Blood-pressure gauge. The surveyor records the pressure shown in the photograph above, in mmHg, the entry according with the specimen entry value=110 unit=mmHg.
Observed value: value=104 unit=mmHg
